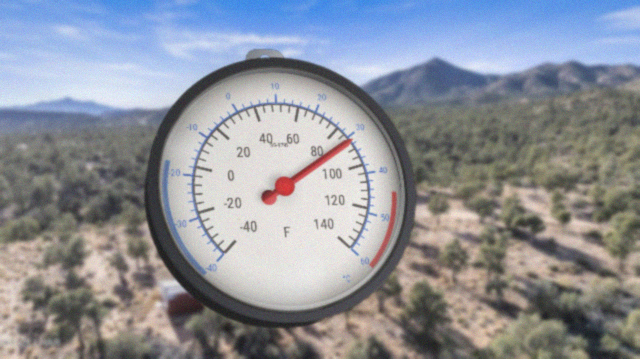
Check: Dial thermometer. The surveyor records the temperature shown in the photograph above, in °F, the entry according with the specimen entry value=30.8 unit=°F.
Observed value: value=88 unit=°F
